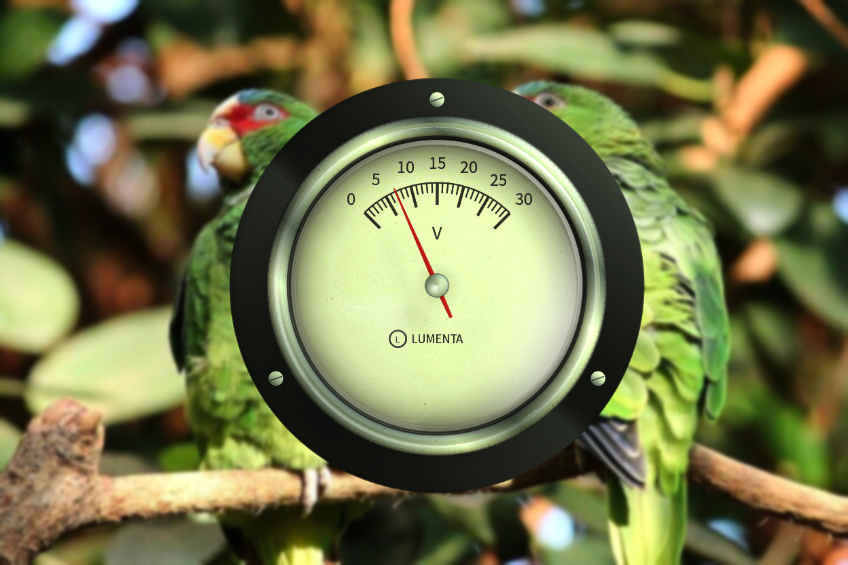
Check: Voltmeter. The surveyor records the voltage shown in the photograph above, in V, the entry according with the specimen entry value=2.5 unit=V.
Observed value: value=7 unit=V
